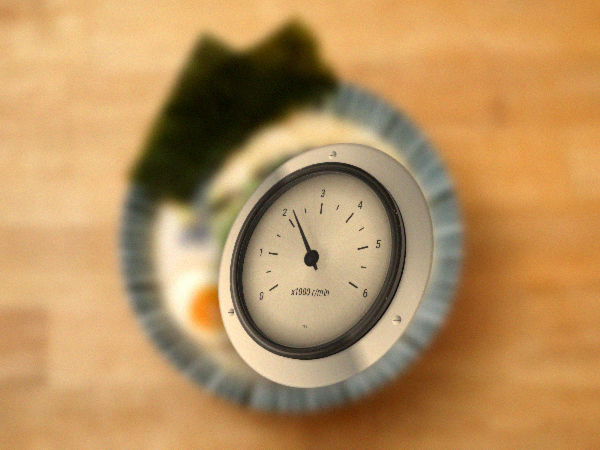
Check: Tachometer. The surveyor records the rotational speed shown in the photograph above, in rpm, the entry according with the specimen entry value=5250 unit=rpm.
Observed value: value=2250 unit=rpm
